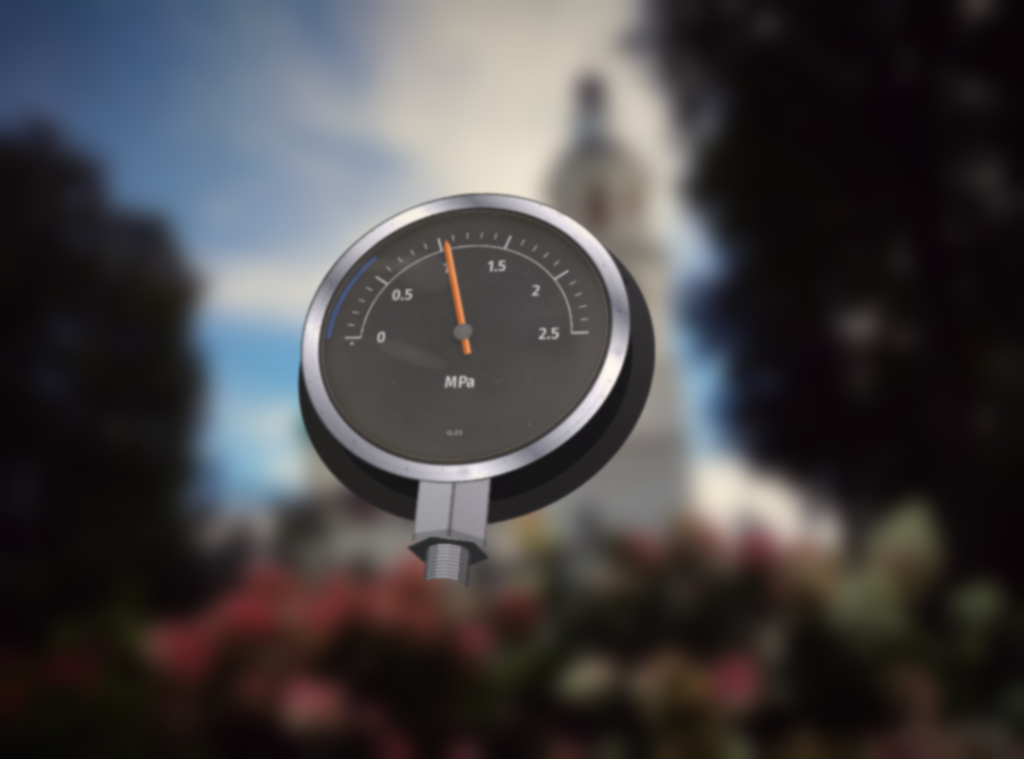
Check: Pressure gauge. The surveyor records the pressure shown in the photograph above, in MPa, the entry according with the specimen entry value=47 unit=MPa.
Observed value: value=1.05 unit=MPa
